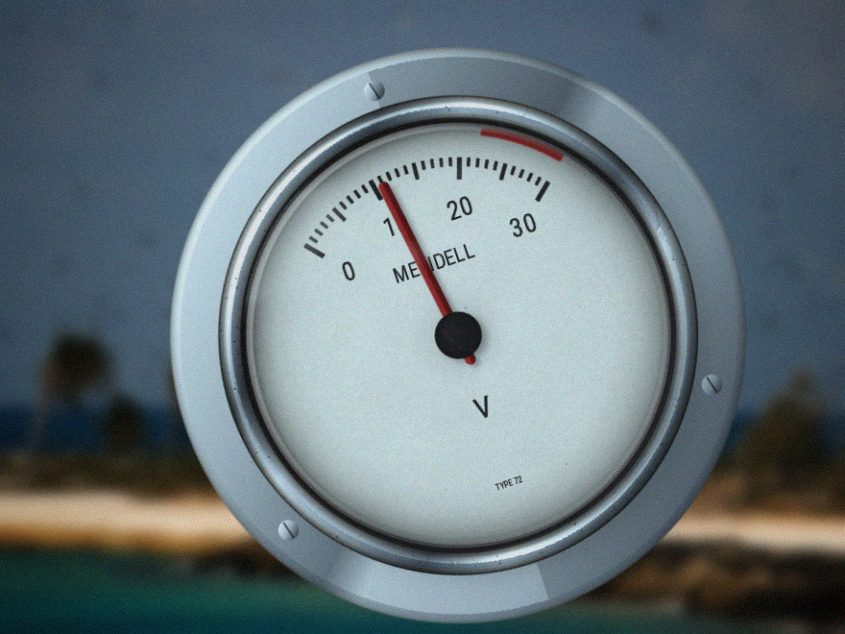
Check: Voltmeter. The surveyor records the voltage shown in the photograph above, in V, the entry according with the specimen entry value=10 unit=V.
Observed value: value=11 unit=V
